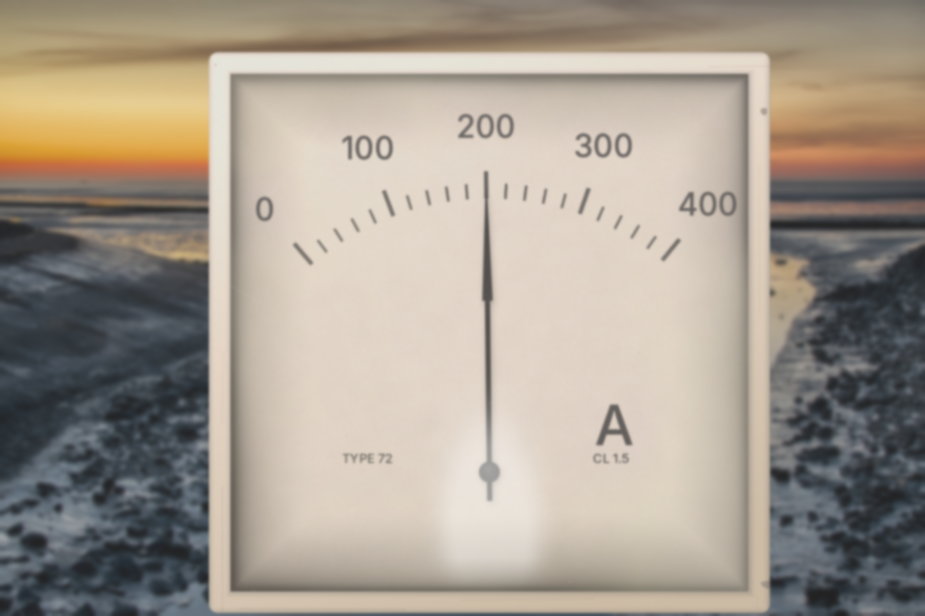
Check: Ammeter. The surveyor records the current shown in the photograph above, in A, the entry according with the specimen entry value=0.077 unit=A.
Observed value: value=200 unit=A
